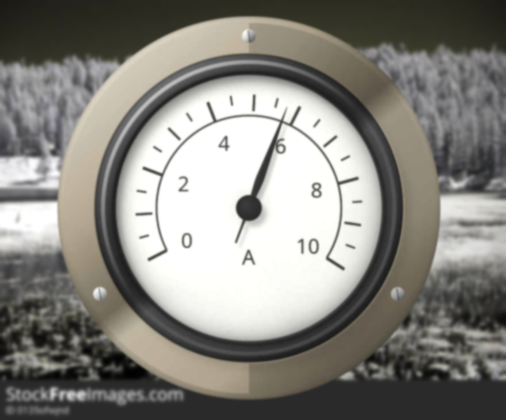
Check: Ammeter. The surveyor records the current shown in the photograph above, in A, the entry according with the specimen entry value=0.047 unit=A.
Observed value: value=5.75 unit=A
